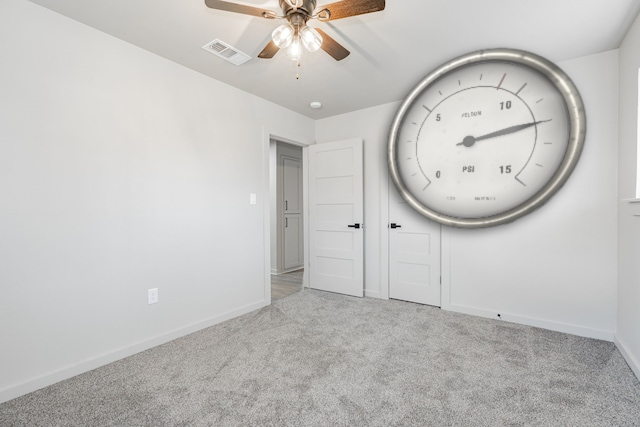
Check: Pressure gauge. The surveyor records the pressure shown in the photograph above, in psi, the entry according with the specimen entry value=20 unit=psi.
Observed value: value=12 unit=psi
